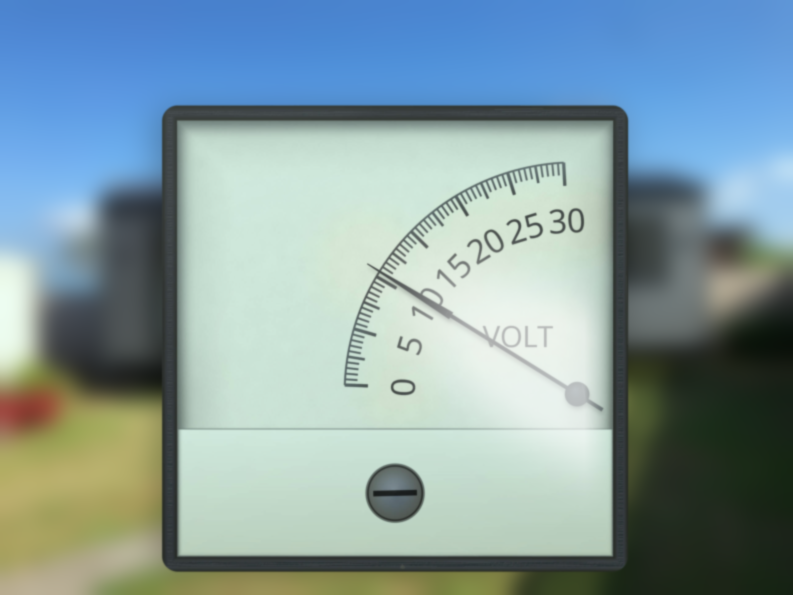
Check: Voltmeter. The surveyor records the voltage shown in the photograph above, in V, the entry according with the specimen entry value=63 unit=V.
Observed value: value=10.5 unit=V
